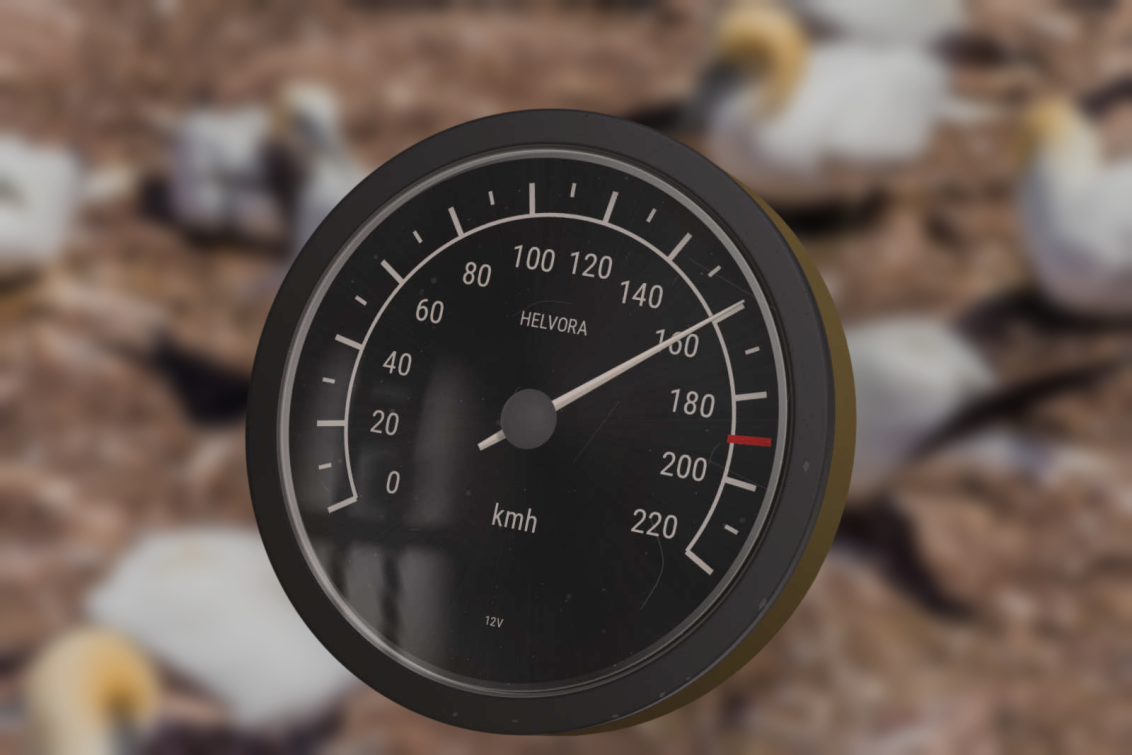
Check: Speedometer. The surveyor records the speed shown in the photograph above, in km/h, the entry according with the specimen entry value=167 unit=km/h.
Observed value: value=160 unit=km/h
